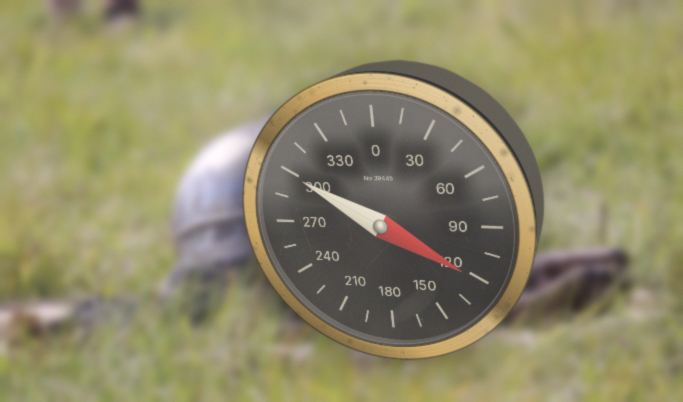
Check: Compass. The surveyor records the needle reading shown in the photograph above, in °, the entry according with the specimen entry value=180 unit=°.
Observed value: value=120 unit=°
